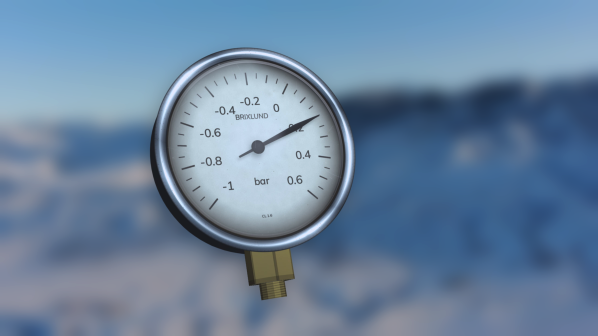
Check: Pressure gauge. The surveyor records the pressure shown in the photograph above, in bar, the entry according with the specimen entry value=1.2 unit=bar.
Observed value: value=0.2 unit=bar
